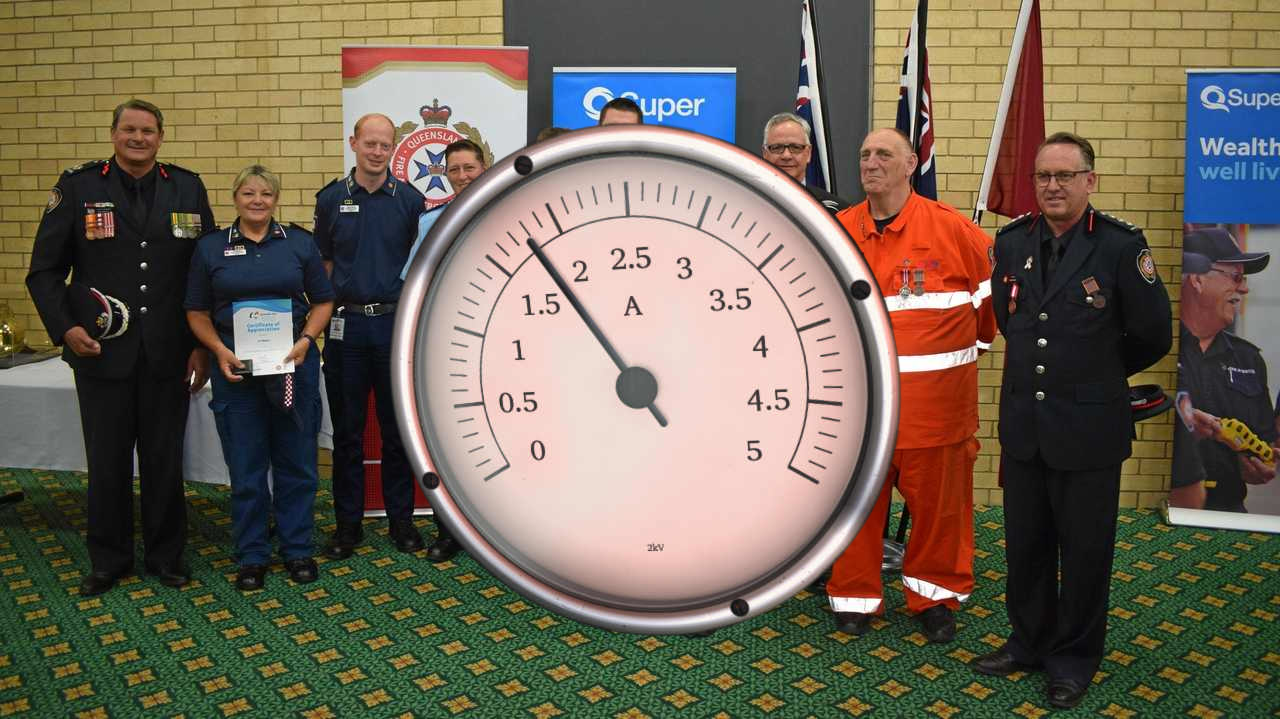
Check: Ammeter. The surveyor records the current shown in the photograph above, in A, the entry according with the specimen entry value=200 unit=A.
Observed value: value=1.8 unit=A
